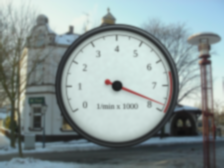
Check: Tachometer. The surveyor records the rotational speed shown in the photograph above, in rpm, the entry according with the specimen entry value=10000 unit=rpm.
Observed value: value=7750 unit=rpm
